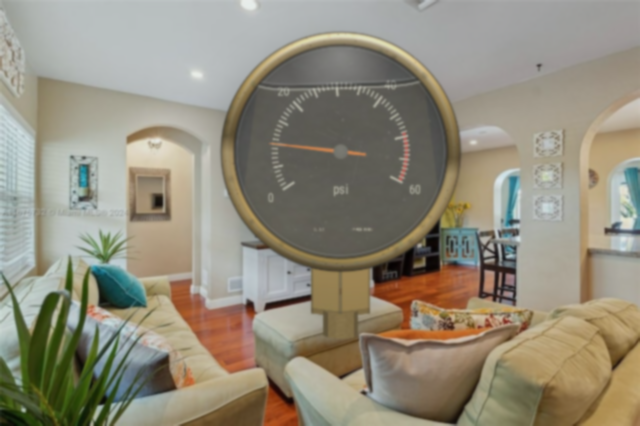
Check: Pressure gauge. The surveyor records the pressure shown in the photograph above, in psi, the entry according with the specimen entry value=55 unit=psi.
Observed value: value=10 unit=psi
